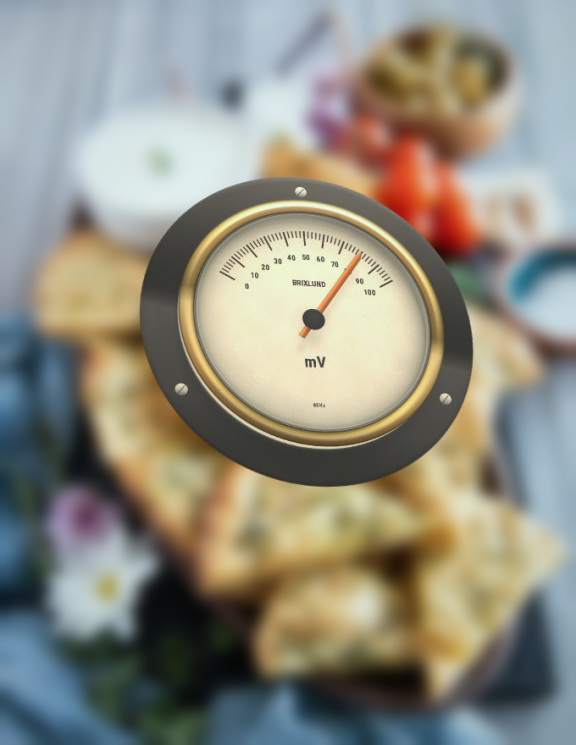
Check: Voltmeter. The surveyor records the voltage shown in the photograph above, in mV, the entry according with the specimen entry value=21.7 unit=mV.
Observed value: value=80 unit=mV
